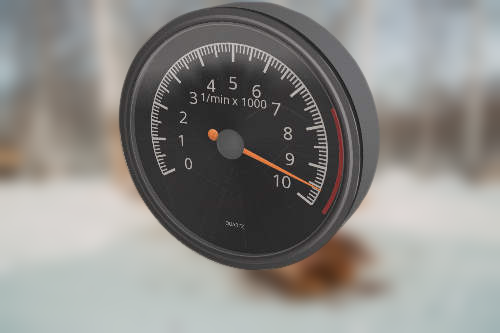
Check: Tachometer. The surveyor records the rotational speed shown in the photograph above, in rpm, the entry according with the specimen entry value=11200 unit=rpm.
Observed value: value=9500 unit=rpm
